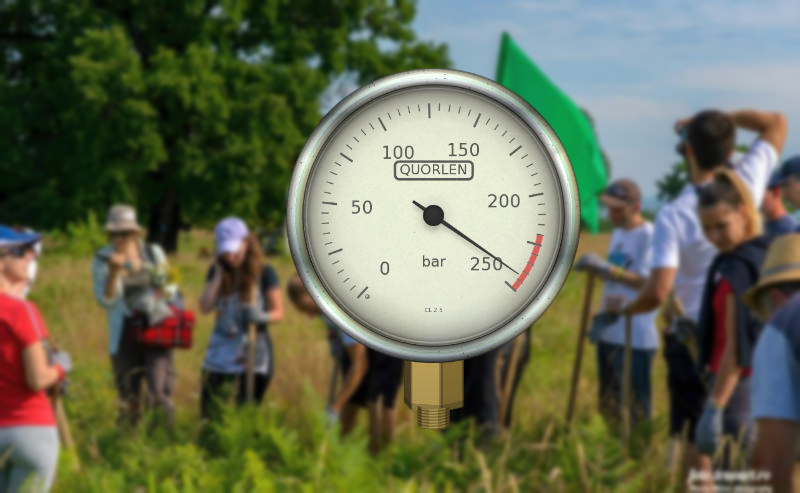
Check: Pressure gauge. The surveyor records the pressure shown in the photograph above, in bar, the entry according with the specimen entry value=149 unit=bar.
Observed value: value=242.5 unit=bar
